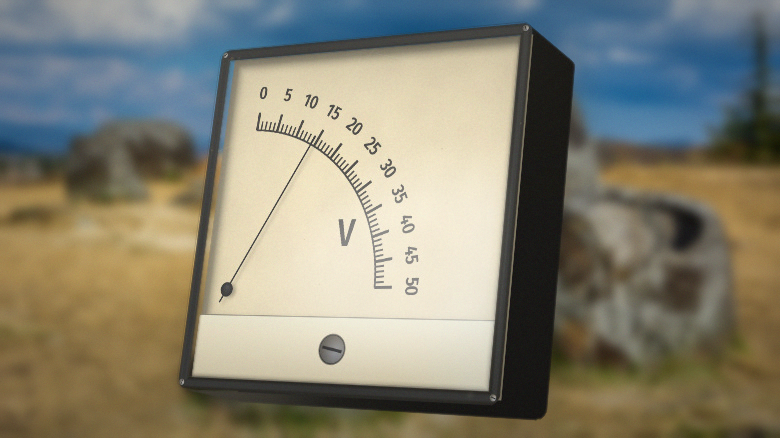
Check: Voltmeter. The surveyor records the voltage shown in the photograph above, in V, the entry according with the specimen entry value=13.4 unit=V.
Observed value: value=15 unit=V
